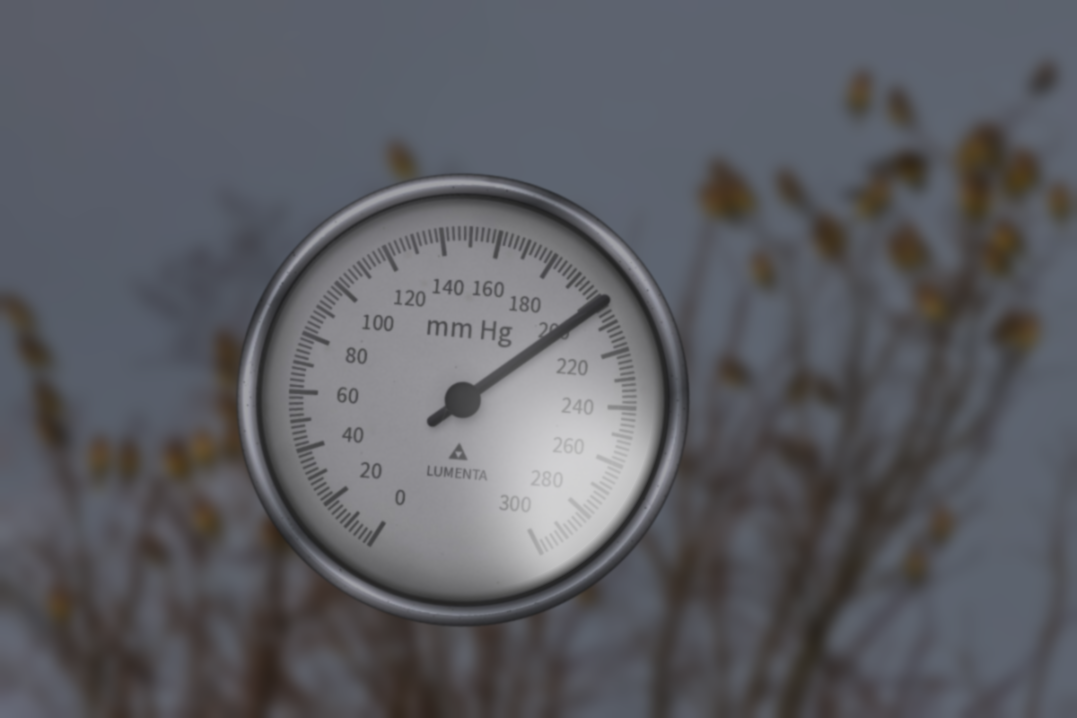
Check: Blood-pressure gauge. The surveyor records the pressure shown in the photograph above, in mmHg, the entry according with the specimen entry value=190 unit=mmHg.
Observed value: value=202 unit=mmHg
